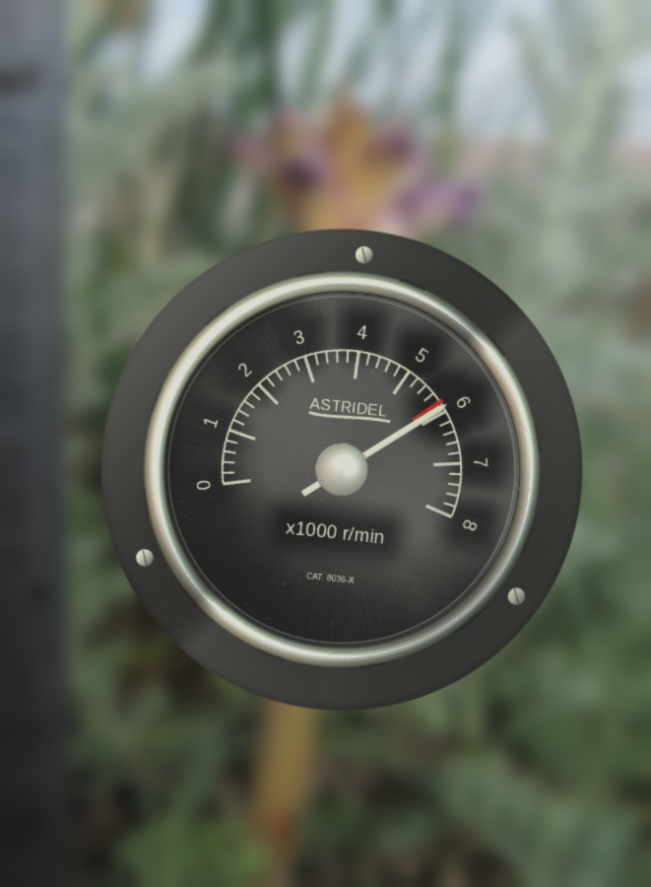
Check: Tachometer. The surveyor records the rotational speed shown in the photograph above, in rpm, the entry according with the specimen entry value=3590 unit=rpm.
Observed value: value=5900 unit=rpm
